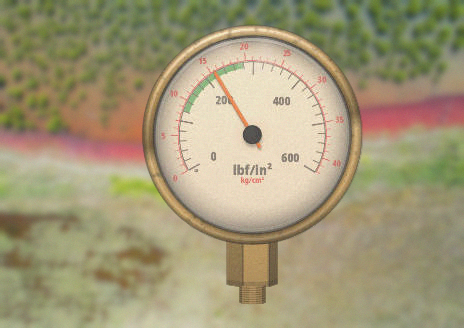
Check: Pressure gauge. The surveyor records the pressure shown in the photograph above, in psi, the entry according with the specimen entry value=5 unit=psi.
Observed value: value=220 unit=psi
